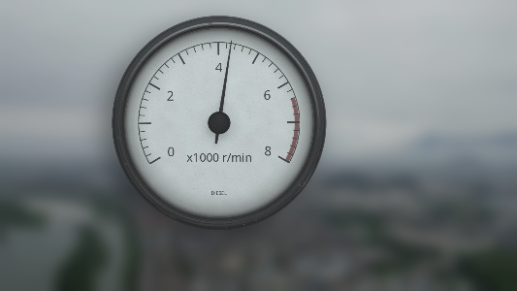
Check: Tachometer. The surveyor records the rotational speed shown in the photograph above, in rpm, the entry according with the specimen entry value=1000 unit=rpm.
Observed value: value=4300 unit=rpm
